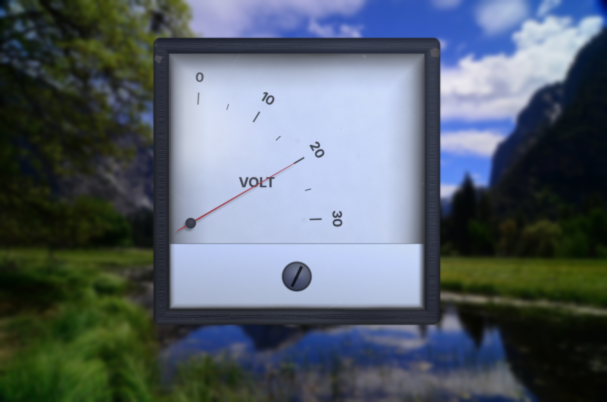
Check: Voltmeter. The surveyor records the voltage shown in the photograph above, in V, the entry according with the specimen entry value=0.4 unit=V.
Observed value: value=20 unit=V
